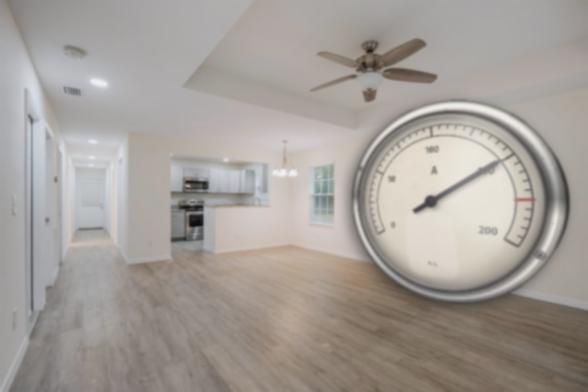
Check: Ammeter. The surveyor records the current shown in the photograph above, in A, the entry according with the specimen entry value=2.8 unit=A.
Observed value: value=150 unit=A
